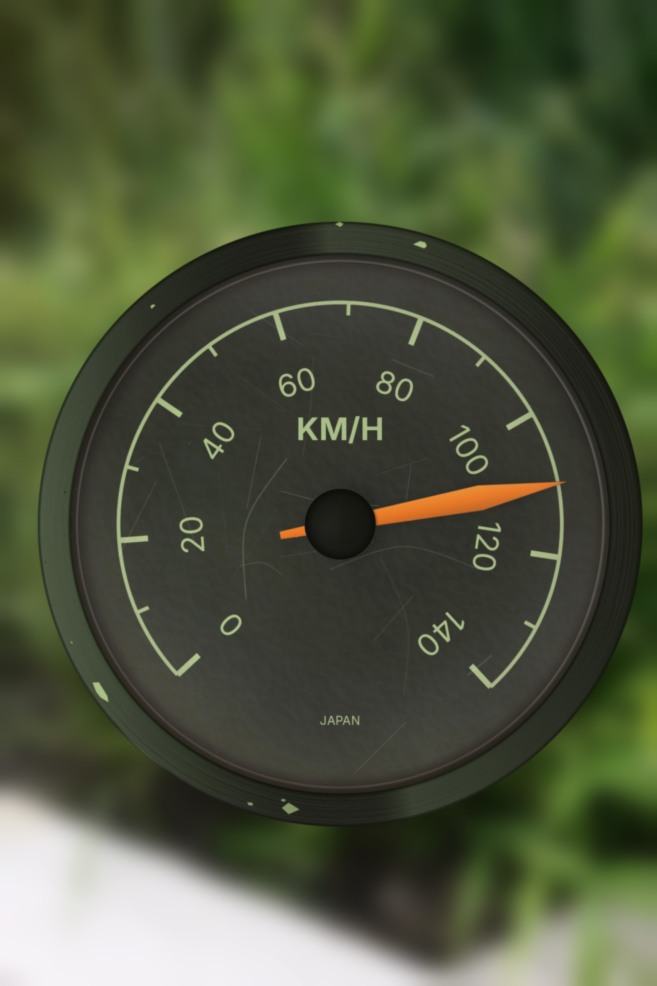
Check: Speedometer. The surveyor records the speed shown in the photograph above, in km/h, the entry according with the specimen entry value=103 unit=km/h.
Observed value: value=110 unit=km/h
